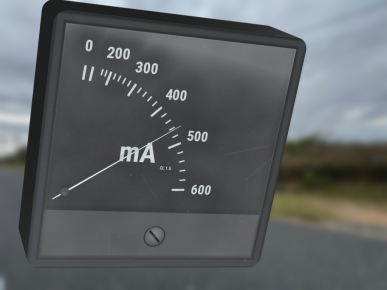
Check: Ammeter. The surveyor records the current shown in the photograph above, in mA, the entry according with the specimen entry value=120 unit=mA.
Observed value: value=460 unit=mA
